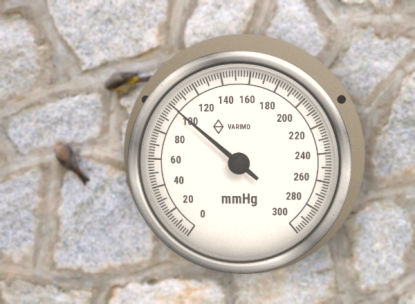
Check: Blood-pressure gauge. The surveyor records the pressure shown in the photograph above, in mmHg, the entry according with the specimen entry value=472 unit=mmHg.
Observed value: value=100 unit=mmHg
